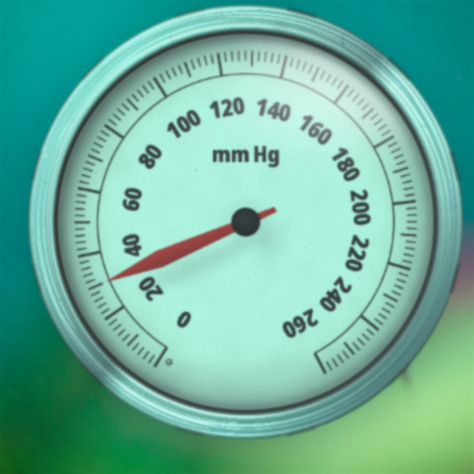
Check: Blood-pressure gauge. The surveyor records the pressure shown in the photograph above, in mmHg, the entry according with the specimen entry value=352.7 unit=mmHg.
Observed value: value=30 unit=mmHg
